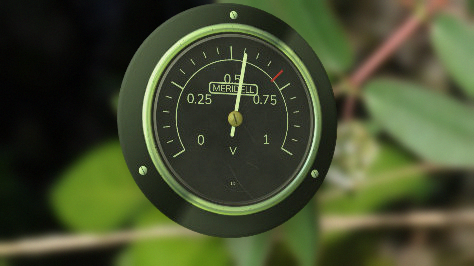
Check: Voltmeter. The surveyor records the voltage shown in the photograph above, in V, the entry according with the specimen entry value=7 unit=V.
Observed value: value=0.55 unit=V
